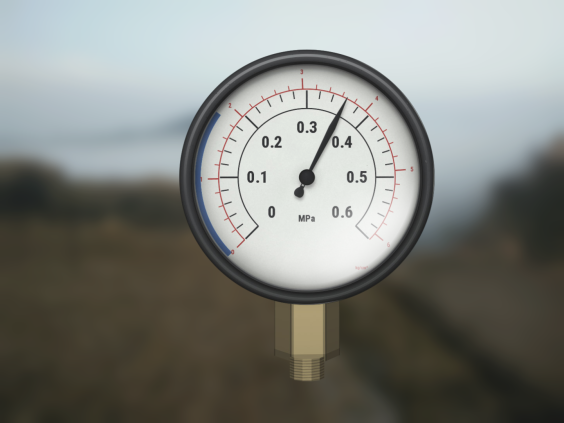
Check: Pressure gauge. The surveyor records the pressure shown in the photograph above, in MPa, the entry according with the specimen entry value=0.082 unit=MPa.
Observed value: value=0.36 unit=MPa
